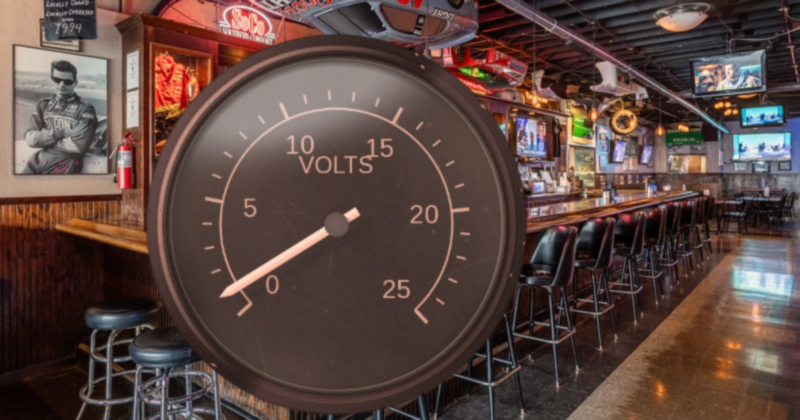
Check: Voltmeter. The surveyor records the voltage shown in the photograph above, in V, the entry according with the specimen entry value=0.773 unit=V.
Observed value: value=1 unit=V
